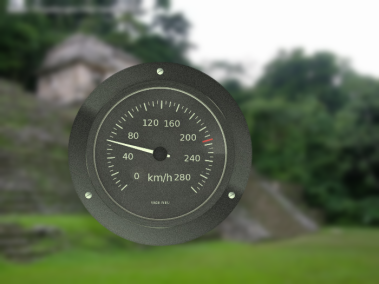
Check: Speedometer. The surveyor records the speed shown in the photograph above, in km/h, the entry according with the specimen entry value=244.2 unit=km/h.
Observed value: value=60 unit=km/h
